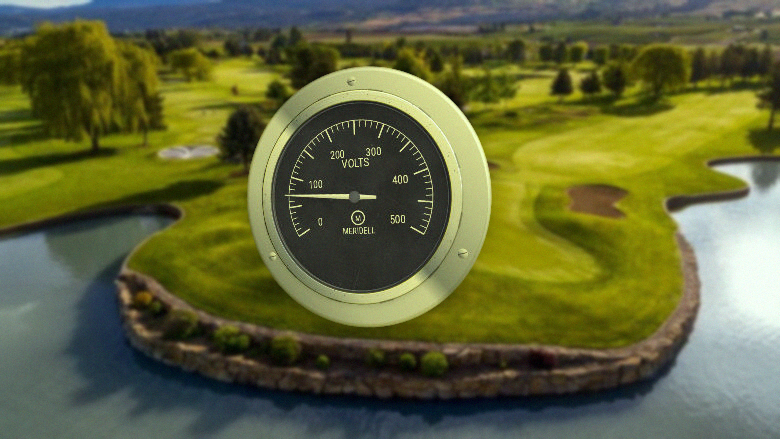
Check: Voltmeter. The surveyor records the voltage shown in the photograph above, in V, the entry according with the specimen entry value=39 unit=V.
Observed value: value=70 unit=V
